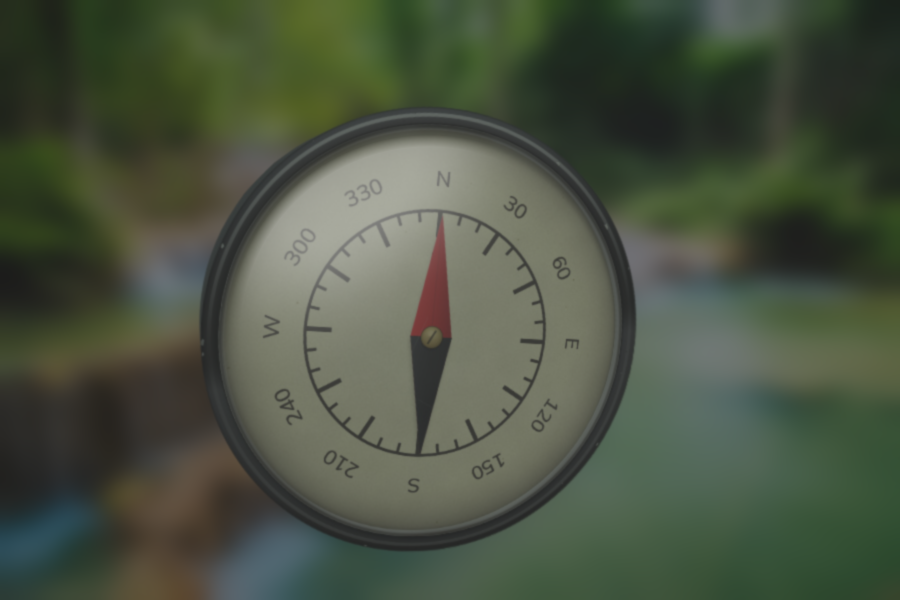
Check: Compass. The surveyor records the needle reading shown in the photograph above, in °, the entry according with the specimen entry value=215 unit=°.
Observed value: value=0 unit=°
